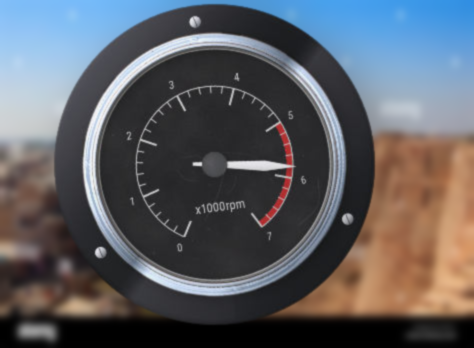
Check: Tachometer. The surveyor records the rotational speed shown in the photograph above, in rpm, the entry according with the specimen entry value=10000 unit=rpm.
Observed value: value=5800 unit=rpm
